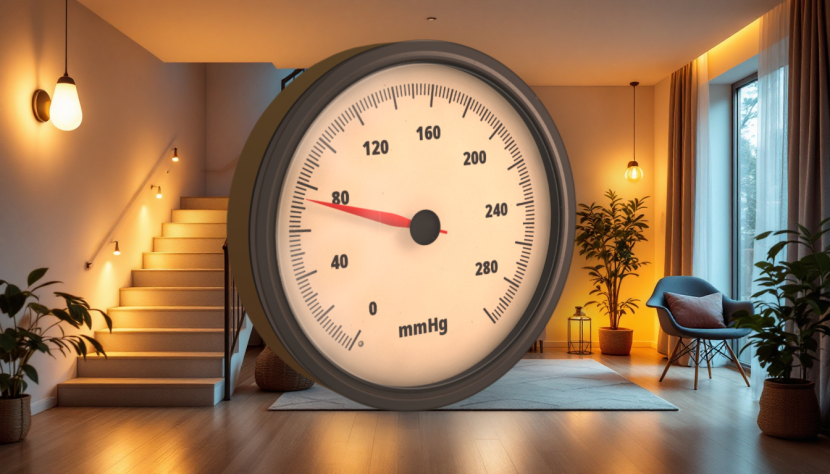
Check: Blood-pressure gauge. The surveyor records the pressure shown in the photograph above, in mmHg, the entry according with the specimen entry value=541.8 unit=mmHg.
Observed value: value=74 unit=mmHg
